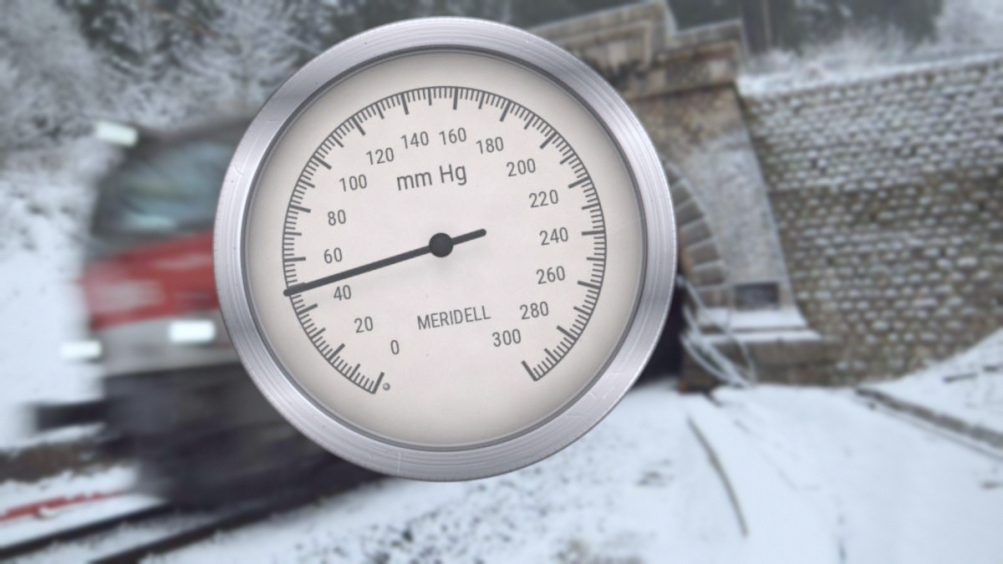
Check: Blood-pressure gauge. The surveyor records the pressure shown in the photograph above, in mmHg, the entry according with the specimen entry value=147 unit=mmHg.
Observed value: value=48 unit=mmHg
